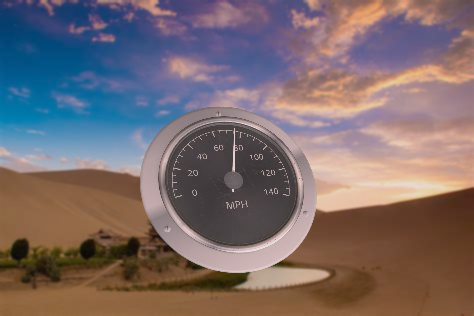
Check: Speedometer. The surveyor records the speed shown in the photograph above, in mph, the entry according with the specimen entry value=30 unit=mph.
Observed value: value=75 unit=mph
